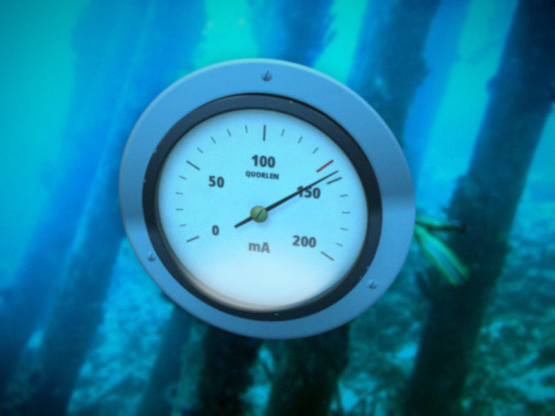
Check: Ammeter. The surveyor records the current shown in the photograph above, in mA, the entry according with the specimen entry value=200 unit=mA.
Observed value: value=145 unit=mA
